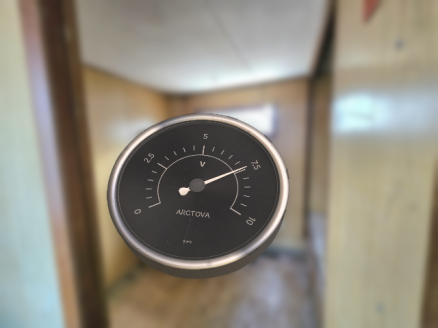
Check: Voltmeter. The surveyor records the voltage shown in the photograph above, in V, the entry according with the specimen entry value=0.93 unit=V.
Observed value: value=7.5 unit=V
